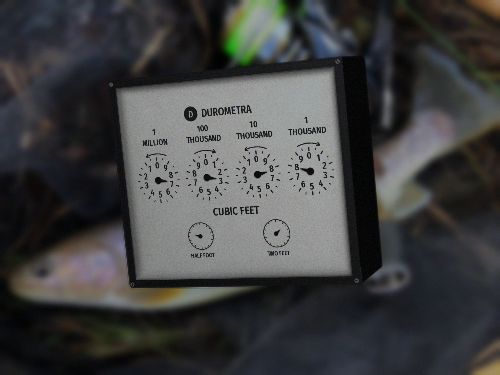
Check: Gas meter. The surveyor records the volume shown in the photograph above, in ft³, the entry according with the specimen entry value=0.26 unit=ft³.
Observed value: value=727800 unit=ft³
